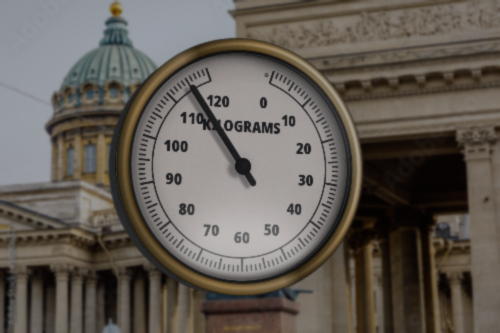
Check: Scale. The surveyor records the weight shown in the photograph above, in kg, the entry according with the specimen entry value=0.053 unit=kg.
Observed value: value=115 unit=kg
